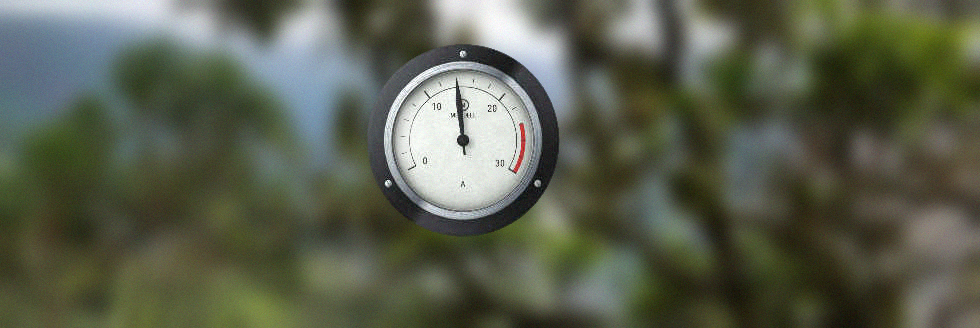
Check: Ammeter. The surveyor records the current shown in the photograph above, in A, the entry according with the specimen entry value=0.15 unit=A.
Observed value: value=14 unit=A
